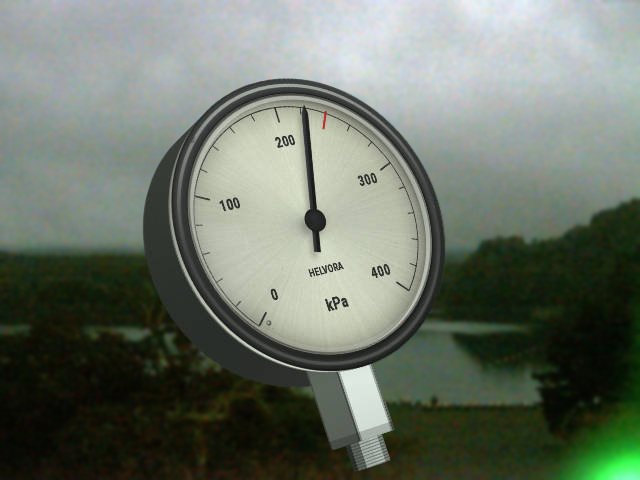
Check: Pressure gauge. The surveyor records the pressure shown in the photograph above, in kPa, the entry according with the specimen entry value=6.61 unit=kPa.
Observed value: value=220 unit=kPa
